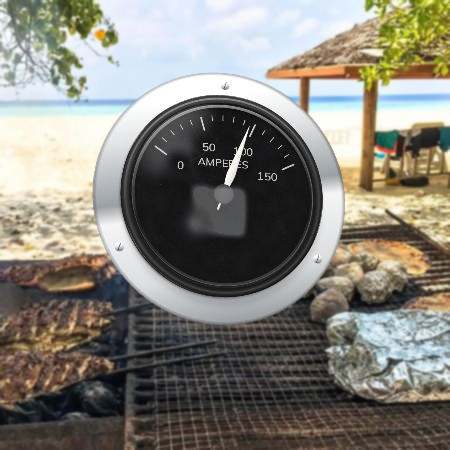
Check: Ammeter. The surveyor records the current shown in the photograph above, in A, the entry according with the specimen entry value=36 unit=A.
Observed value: value=95 unit=A
